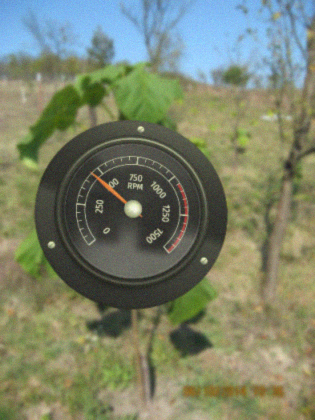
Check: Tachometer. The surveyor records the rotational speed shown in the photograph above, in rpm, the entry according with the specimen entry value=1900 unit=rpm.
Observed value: value=450 unit=rpm
